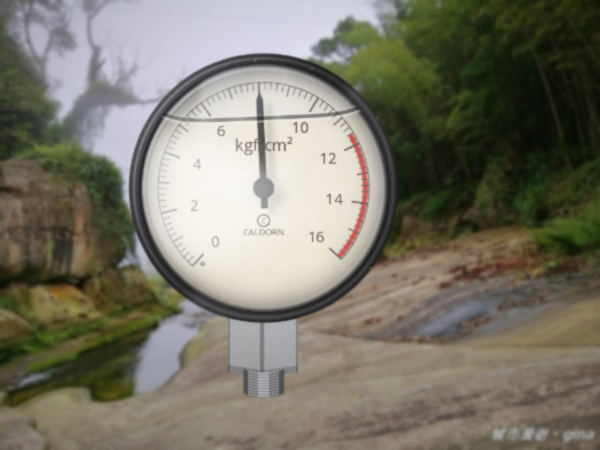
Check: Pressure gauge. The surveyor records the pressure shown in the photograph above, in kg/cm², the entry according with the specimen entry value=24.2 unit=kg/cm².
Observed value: value=8 unit=kg/cm²
